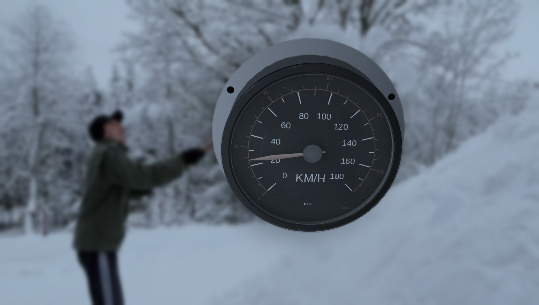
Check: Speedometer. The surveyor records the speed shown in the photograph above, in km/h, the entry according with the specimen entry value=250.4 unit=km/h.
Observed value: value=25 unit=km/h
